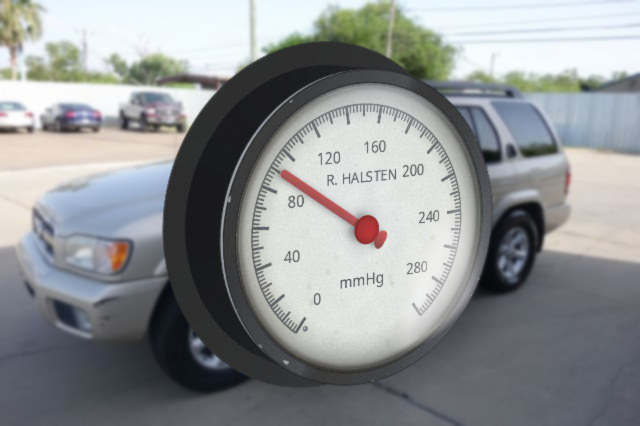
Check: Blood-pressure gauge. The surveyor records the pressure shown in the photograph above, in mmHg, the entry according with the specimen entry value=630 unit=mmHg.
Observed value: value=90 unit=mmHg
